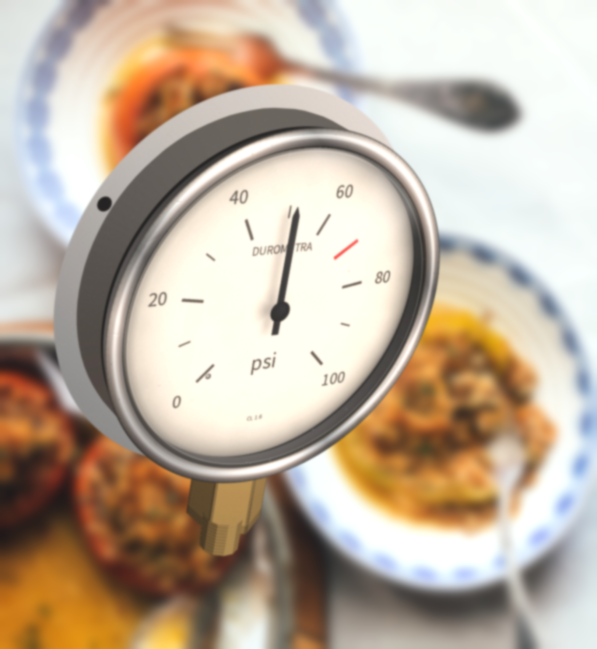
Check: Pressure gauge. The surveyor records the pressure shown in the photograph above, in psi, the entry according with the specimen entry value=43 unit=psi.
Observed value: value=50 unit=psi
